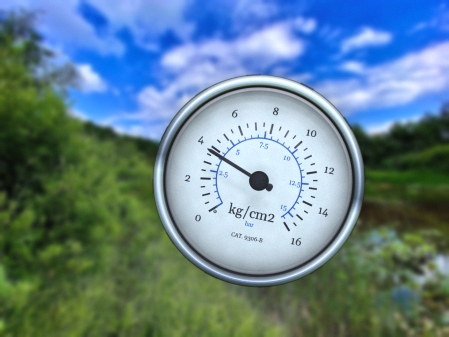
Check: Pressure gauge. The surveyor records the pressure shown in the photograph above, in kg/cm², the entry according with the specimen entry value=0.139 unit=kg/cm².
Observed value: value=3.75 unit=kg/cm²
